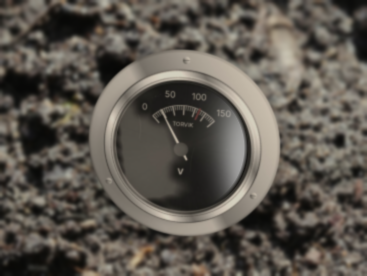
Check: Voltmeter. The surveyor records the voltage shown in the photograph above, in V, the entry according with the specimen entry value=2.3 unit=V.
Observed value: value=25 unit=V
